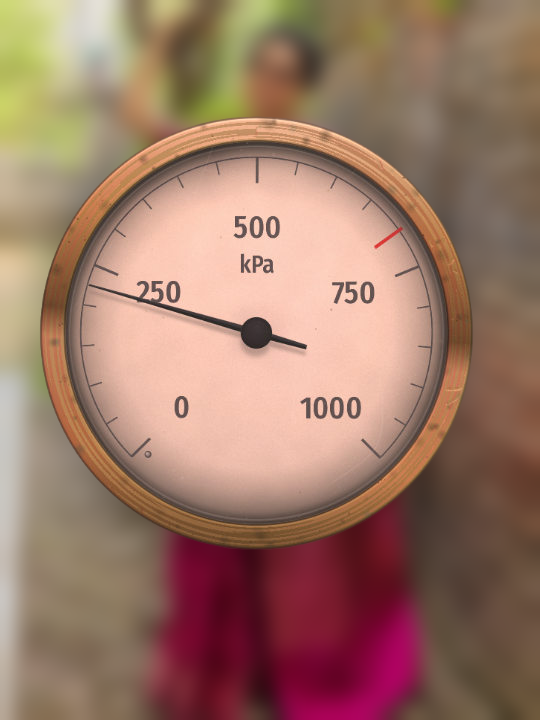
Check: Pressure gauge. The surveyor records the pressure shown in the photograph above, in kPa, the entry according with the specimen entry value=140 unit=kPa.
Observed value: value=225 unit=kPa
